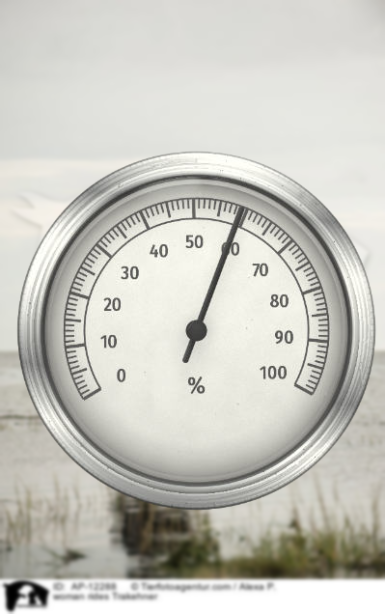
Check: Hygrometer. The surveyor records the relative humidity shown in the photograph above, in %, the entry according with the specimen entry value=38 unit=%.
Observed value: value=59 unit=%
